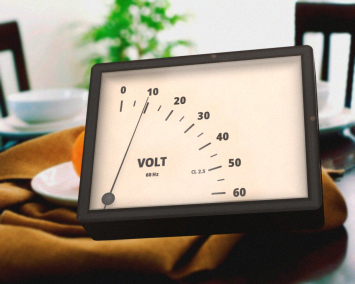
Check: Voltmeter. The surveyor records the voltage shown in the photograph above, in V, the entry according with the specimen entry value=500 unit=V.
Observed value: value=10 unit=V
